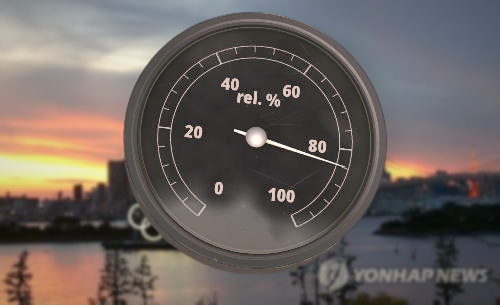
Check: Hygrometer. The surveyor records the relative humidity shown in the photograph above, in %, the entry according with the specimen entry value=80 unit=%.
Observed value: value=84 unit=%
